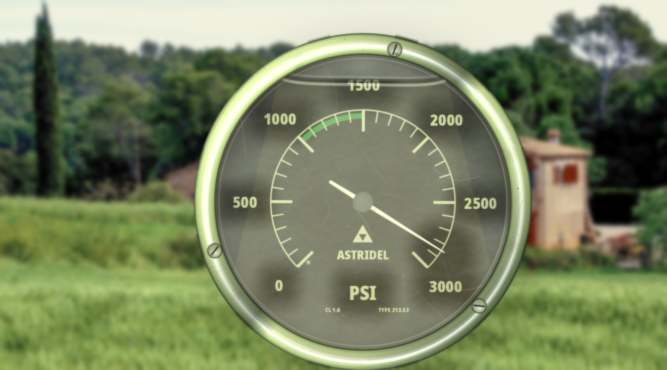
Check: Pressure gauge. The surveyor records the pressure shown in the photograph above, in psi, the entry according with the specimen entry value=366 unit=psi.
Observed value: value=2850 unit=psi
